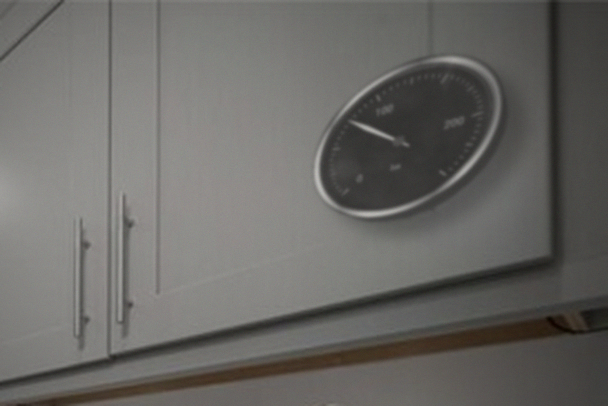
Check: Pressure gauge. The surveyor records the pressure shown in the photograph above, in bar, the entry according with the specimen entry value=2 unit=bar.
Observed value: value=75 unit=bar
